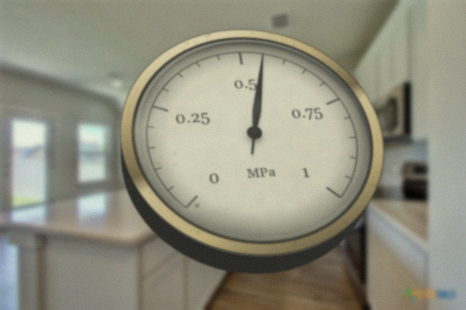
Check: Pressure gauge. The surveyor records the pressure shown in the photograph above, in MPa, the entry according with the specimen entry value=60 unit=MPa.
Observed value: value=0.55 unit=MPa
